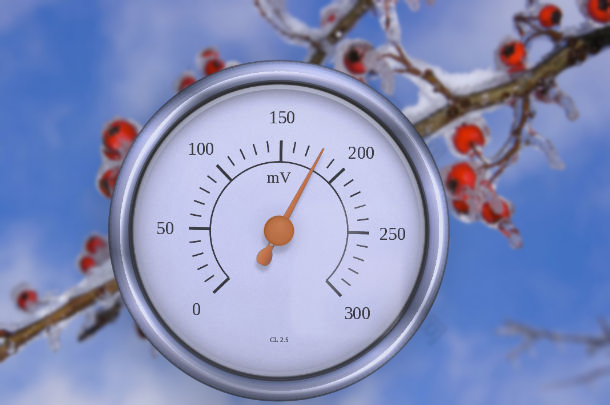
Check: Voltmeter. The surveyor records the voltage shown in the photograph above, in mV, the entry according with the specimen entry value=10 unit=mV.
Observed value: value=180 unit=mV
